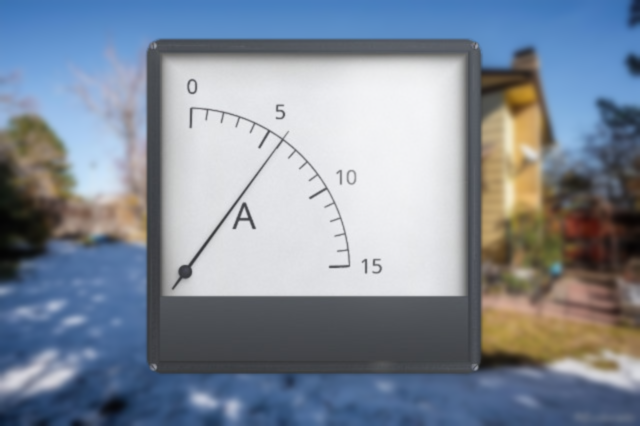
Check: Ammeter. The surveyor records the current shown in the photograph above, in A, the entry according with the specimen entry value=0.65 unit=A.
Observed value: value=6 unit=A
